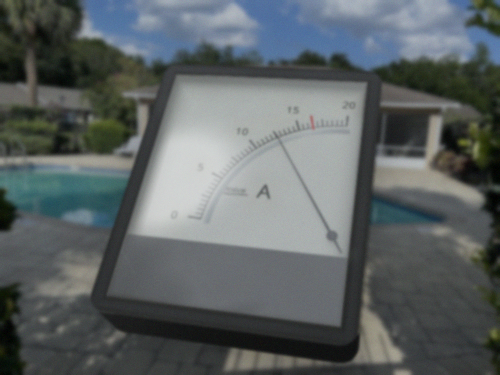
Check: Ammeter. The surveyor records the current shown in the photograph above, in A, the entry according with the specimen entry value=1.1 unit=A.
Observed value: value=12.5 unit=A
